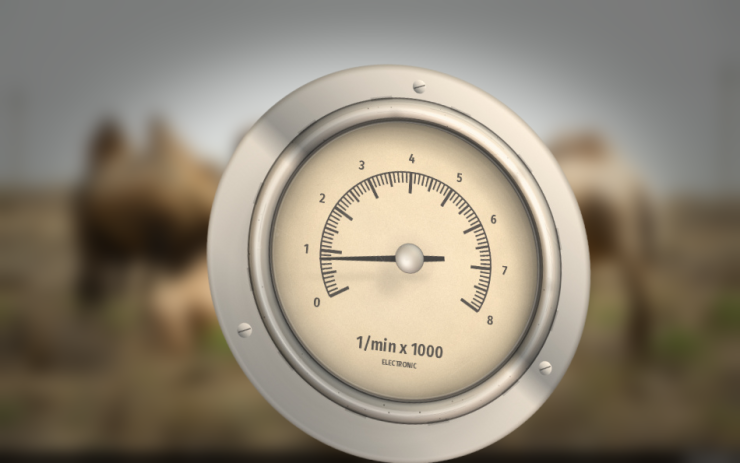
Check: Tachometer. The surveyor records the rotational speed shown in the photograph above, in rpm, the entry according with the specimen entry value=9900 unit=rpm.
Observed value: value=800 unit=rpm
